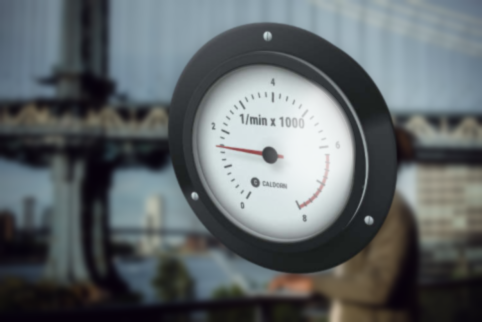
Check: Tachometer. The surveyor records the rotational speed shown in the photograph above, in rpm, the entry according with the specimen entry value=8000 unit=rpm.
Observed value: value=1600 unit=rpm
